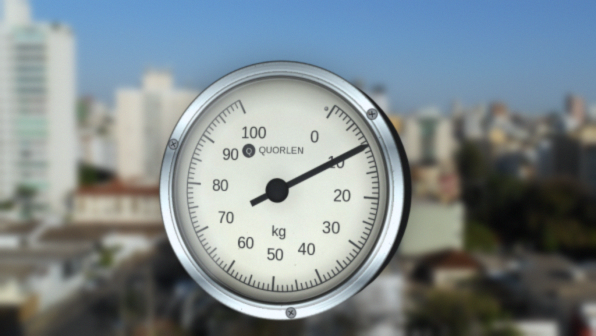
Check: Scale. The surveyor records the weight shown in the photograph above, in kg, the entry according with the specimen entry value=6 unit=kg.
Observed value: value=10 unit=kg
